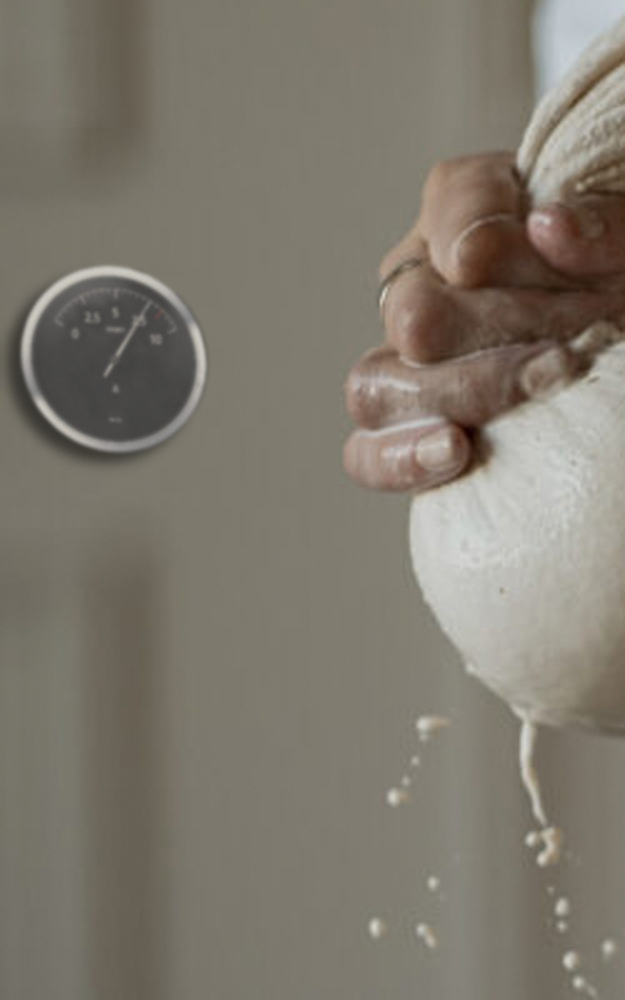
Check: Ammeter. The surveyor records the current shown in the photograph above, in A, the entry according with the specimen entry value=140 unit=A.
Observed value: value=7.5 unit=A
